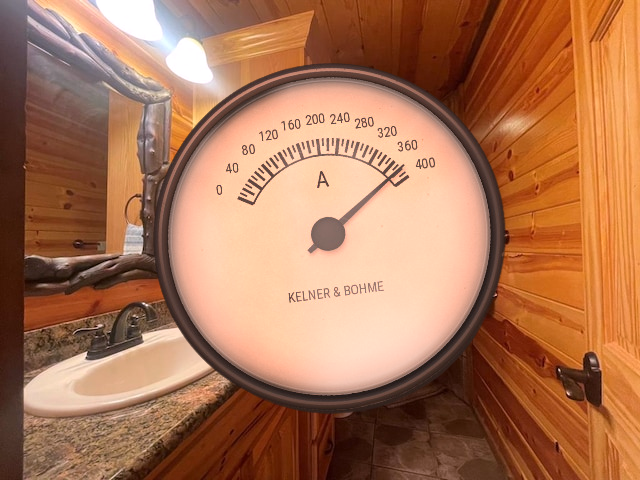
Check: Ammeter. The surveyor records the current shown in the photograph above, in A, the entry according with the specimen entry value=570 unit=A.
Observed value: value=380 unit=A
